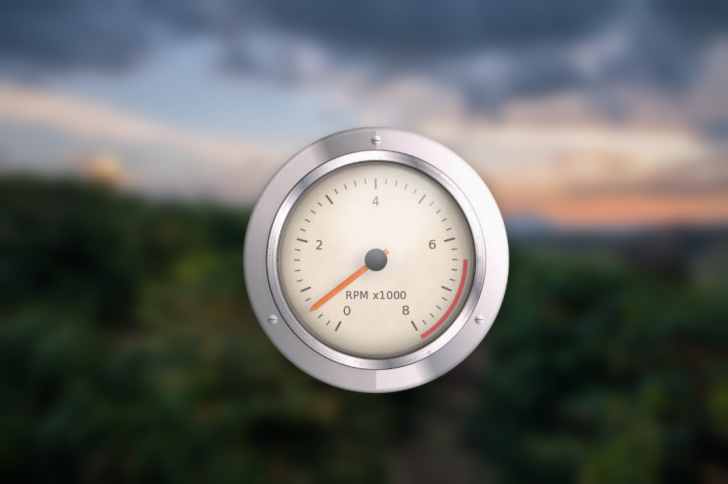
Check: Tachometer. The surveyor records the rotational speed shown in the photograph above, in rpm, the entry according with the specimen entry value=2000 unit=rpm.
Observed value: value=600 unit=rpm
